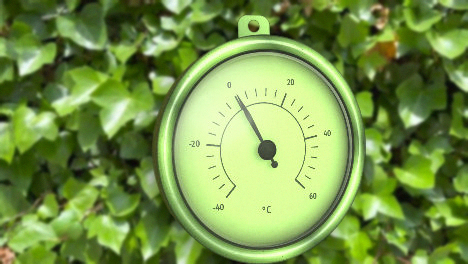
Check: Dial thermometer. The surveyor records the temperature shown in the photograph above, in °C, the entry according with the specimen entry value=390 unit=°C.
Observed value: value=0 unit=°C
